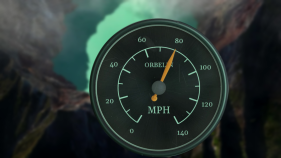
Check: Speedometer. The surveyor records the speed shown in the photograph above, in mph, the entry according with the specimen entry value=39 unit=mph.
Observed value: value=80 unit=mph
